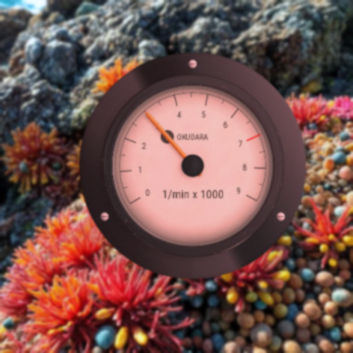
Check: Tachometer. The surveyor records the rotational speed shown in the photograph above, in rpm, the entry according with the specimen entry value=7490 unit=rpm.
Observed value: value=3000 unit=rpm
